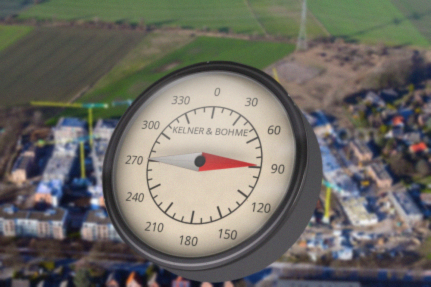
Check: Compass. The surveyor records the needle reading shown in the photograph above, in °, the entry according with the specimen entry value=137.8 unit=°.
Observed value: value=90 unit=°
